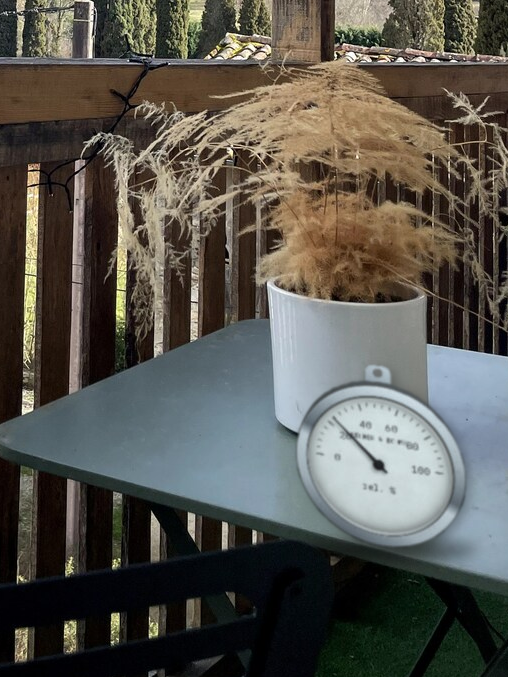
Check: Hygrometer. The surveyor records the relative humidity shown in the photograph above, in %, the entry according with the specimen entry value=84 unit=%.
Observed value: value=24 unit=%
